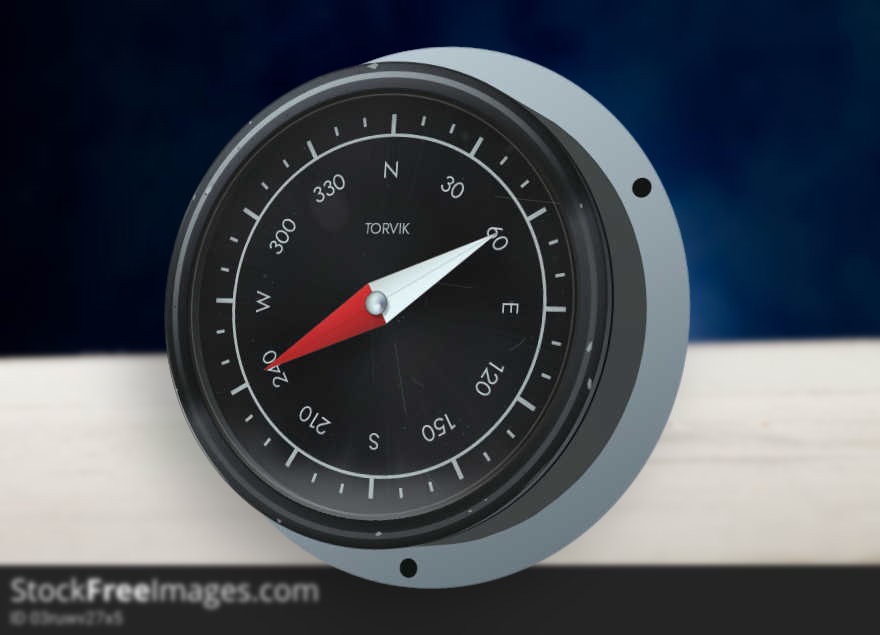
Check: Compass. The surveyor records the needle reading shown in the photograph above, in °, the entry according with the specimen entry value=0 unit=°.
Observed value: value=240 unit=°
